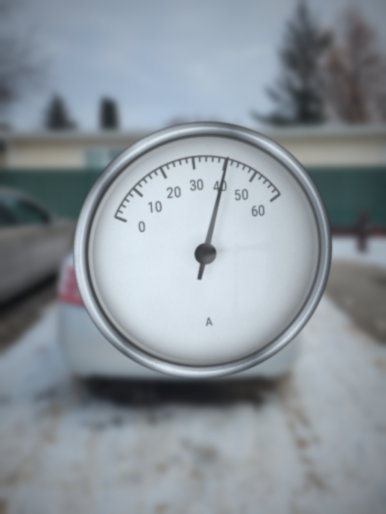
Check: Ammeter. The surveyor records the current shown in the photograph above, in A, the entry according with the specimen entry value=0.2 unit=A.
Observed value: value=40 unit=A
